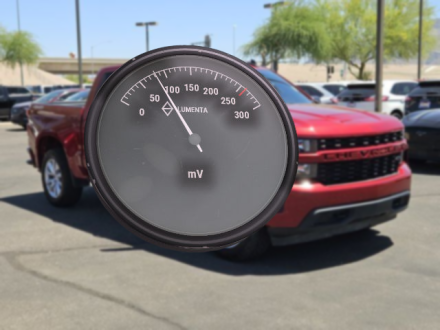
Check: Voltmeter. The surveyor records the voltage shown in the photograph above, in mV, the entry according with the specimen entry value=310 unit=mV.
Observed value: value=80 unit=mV
